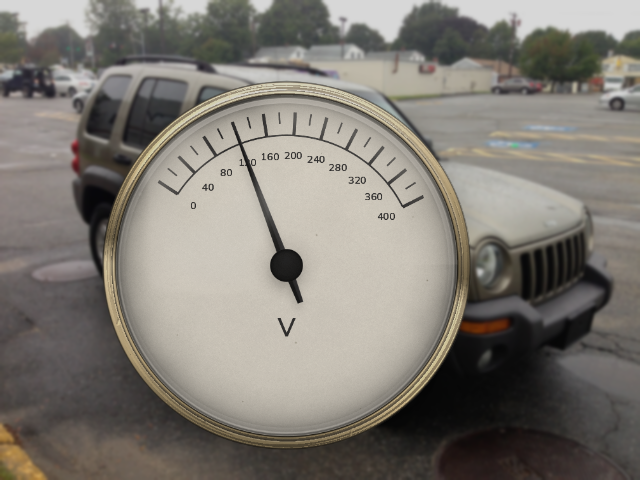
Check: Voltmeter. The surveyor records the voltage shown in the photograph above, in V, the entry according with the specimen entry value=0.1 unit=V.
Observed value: value=120 unit=V
